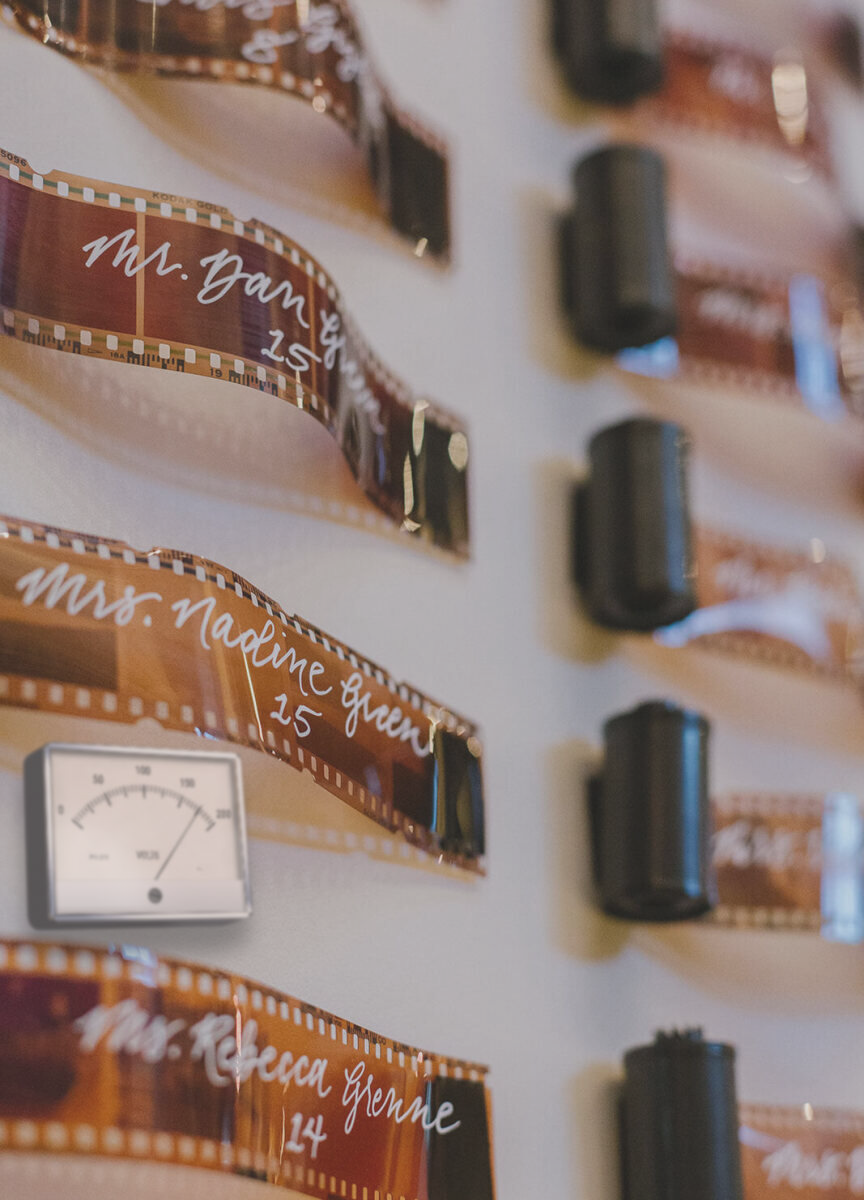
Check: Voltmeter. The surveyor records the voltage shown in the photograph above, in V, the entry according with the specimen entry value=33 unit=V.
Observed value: value=175 unit=V
